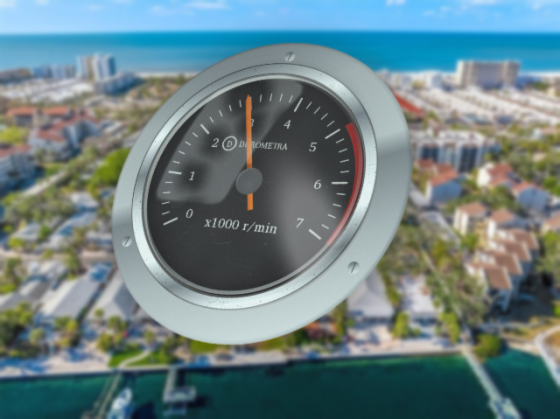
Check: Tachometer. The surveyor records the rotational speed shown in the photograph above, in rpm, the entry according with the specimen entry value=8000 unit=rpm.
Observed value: value=3000 unit=rpm
